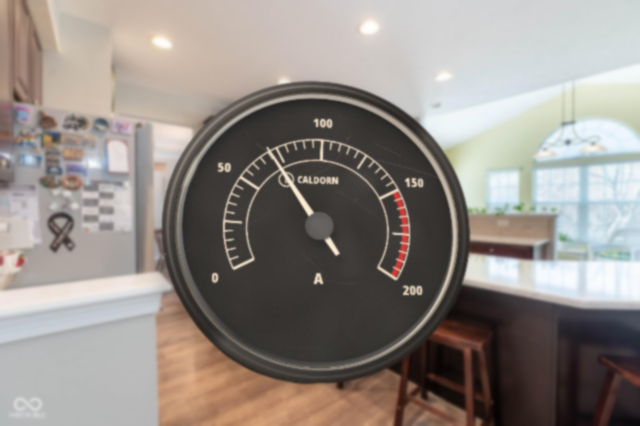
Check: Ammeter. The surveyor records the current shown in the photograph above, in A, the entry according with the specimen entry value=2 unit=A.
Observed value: value=70 unit=A
